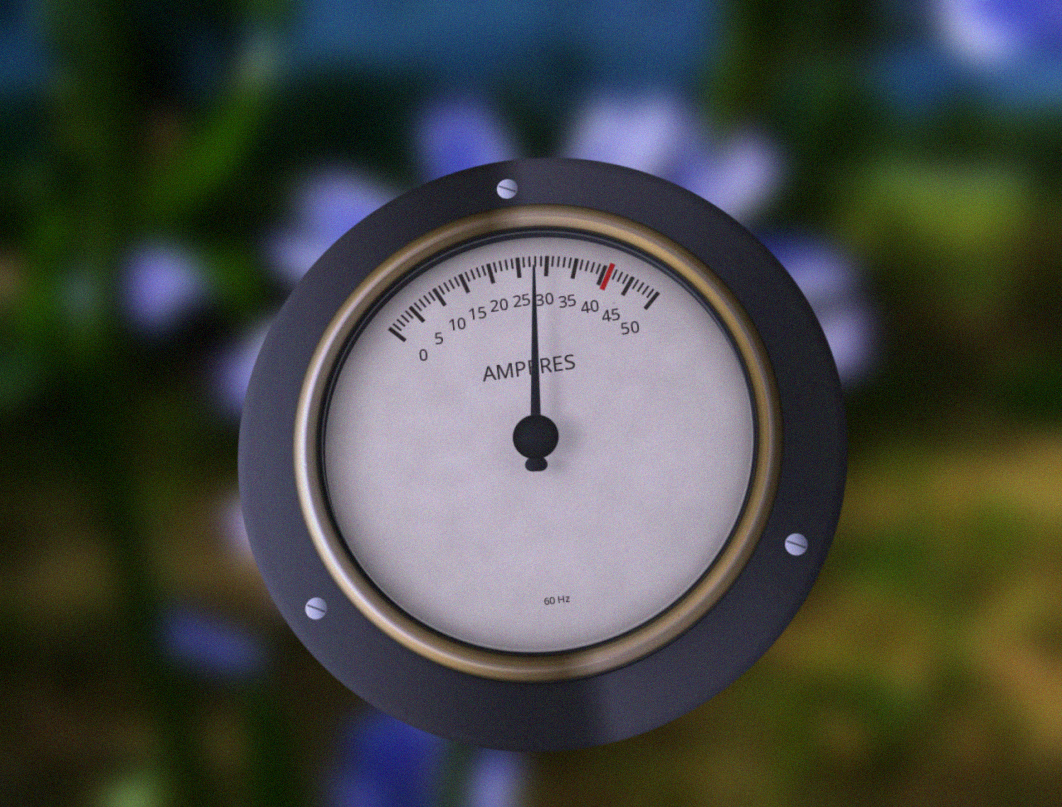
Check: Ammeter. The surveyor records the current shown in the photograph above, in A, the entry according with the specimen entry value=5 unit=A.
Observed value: value=28 unit=A
